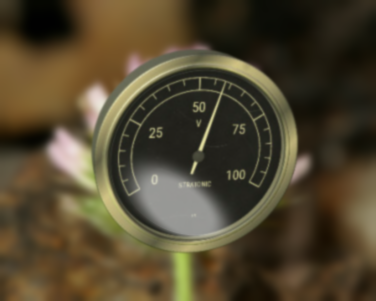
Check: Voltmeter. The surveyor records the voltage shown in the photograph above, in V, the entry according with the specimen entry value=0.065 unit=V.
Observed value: value=57.5 unit=V
